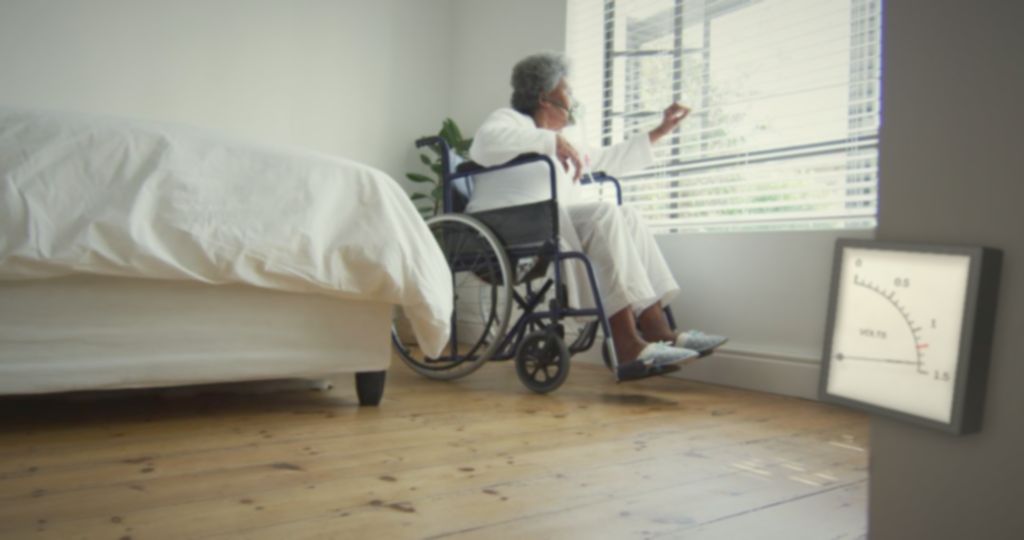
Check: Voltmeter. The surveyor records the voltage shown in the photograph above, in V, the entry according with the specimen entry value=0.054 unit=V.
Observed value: value=1.4 unit=V
